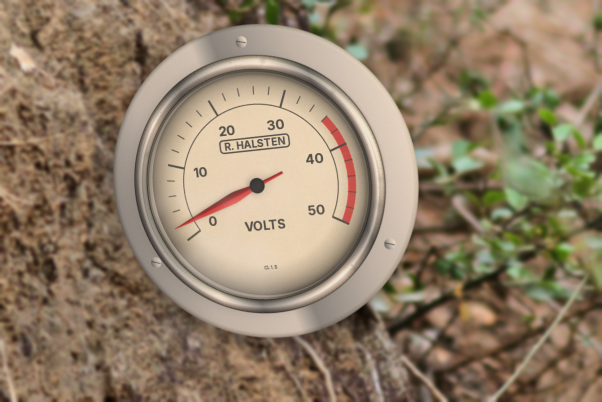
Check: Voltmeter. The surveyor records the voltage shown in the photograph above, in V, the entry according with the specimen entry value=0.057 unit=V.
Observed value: value=2 unit=V
